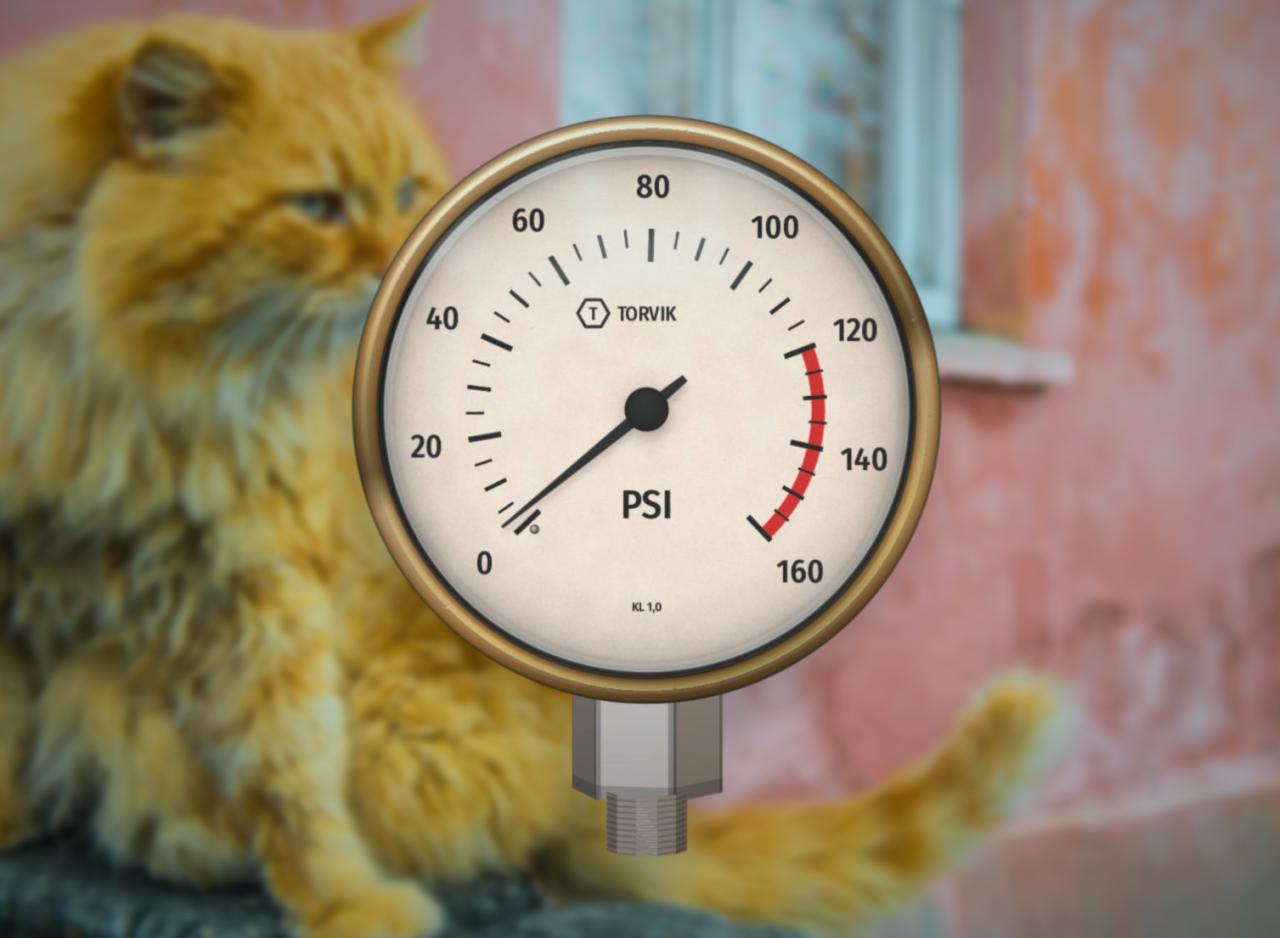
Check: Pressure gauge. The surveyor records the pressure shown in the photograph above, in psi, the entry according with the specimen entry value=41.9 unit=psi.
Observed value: value=2.5 unit=psi
